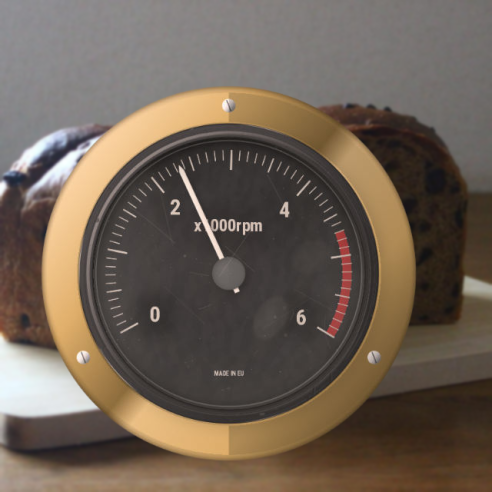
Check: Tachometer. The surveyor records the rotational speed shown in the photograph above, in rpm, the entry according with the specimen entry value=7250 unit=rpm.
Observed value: value=2350 unit=rpm
